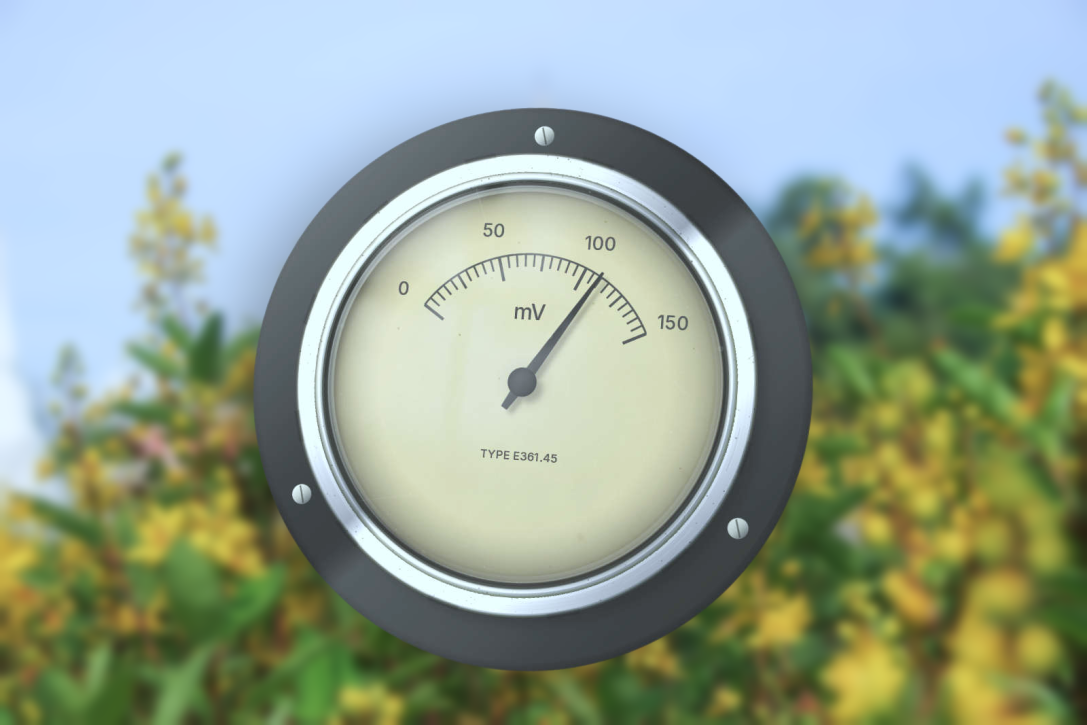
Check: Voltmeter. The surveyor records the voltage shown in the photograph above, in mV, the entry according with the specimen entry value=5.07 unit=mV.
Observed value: value=110 unit=mV
